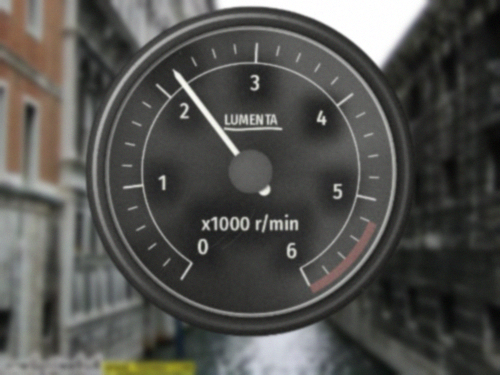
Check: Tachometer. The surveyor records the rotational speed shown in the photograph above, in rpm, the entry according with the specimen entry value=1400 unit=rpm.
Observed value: value=2200 unit=rpm
